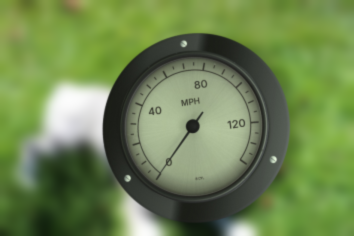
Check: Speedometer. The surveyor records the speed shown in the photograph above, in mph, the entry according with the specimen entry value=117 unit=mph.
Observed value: value=0 unit=mph
